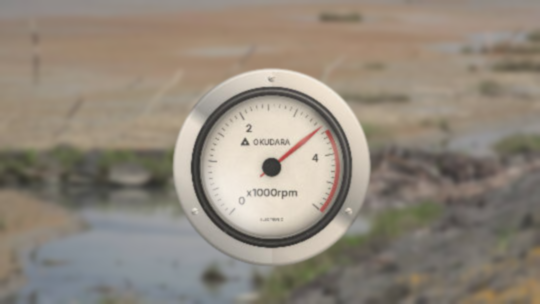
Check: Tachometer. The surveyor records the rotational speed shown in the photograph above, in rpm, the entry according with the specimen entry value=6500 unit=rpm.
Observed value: value=3500 unit=rpm
